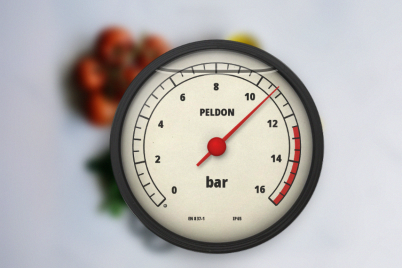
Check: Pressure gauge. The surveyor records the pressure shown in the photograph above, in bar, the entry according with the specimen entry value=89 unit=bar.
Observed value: value=10.75 unit=bar
